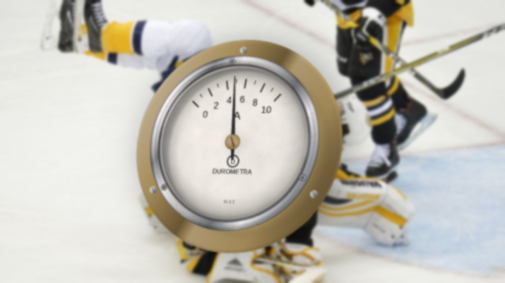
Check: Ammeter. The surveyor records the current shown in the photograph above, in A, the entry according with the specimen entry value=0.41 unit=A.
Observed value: value=5 unit=A
